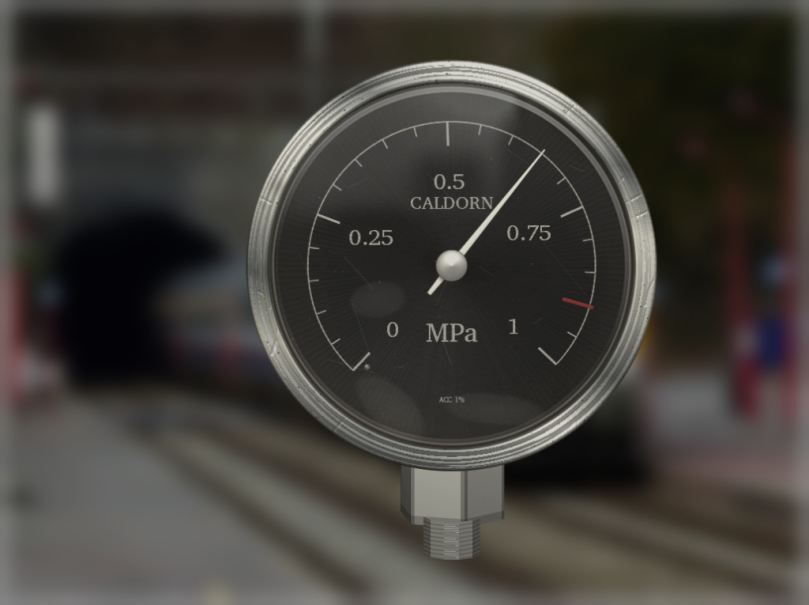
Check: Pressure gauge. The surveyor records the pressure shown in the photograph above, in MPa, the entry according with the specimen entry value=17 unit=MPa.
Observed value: value=0.65 unit=MPa
